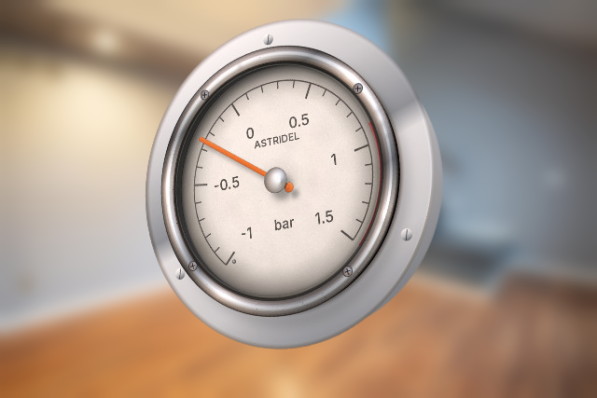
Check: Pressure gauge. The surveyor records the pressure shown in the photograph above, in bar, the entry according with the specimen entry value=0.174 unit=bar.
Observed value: value=-0.25 unit=bar
